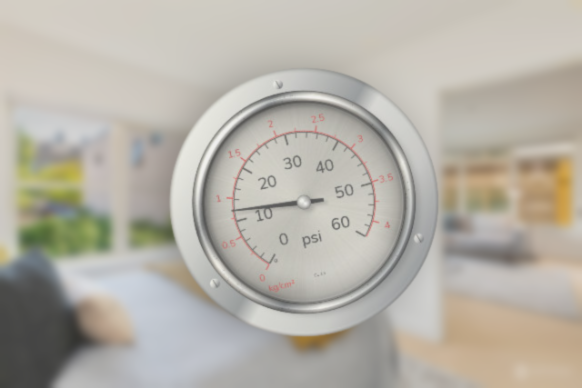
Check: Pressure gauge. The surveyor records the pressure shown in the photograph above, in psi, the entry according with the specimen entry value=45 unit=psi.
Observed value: value=12 unit=psi
